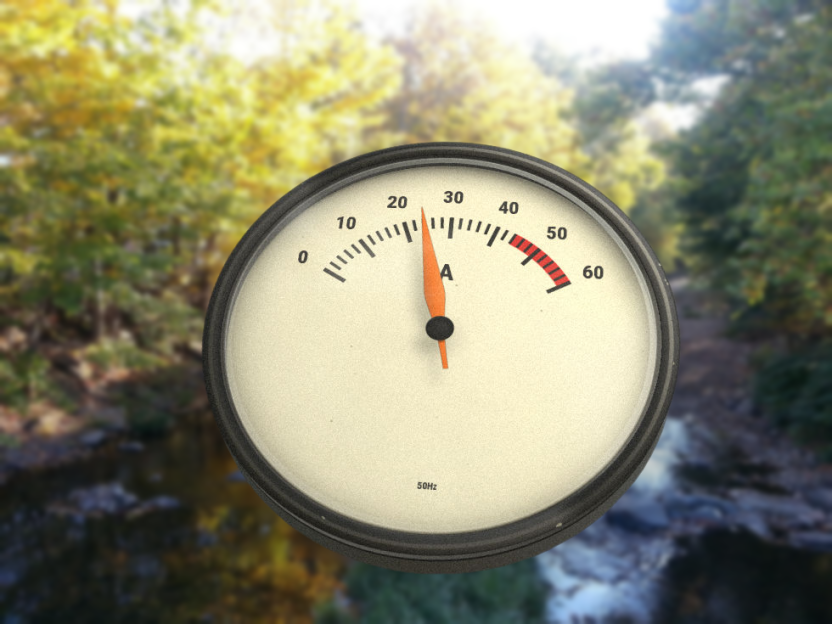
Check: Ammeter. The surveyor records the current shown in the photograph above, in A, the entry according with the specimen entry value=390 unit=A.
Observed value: value=24 unit=A
